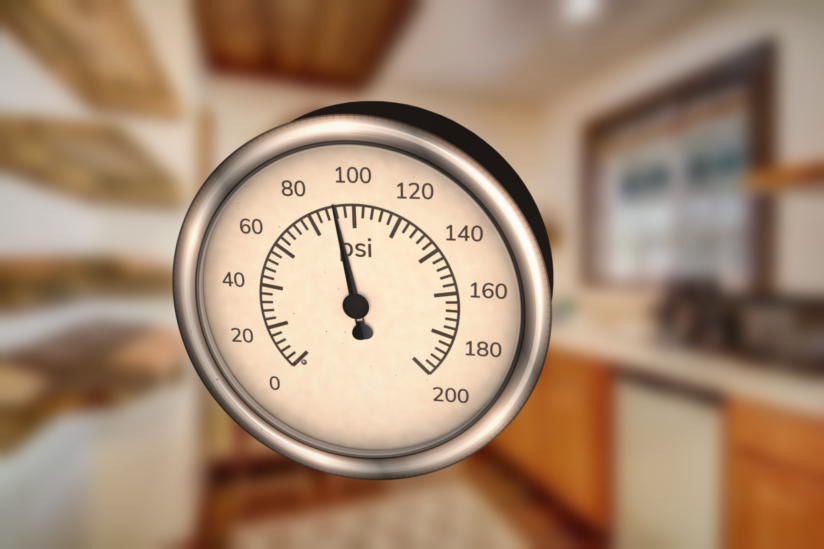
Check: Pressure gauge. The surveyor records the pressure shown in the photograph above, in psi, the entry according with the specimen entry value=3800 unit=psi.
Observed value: value=92 unit=psi
